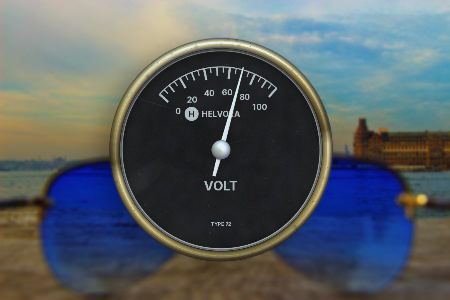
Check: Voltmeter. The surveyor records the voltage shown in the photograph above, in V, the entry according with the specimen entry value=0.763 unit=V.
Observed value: value=70 unit=V
